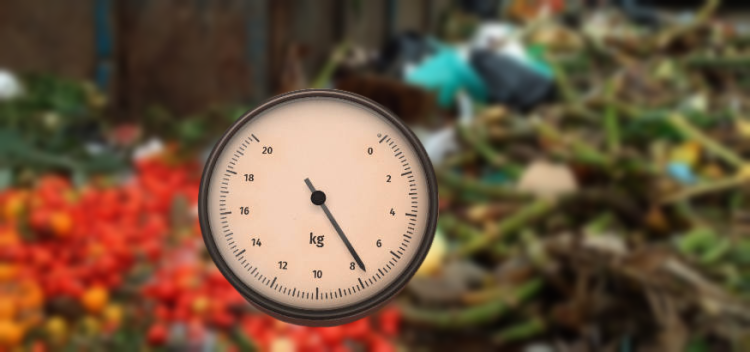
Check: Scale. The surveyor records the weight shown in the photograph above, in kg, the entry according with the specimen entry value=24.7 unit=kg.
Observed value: value=7.6 unit=kg
